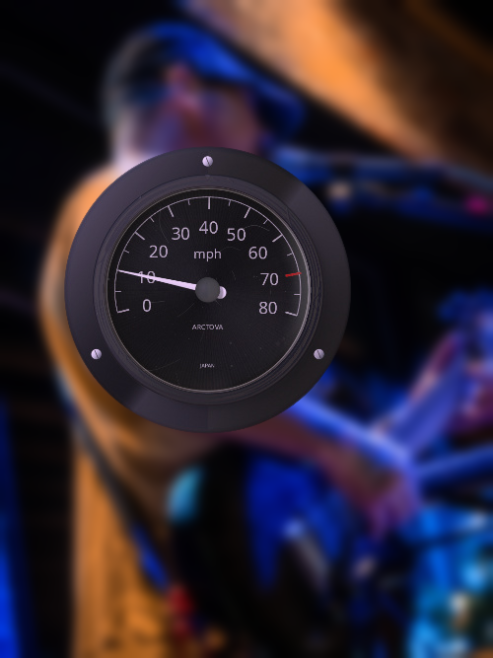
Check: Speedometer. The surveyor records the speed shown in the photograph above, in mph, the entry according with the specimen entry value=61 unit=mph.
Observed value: value=10 unit=mph
